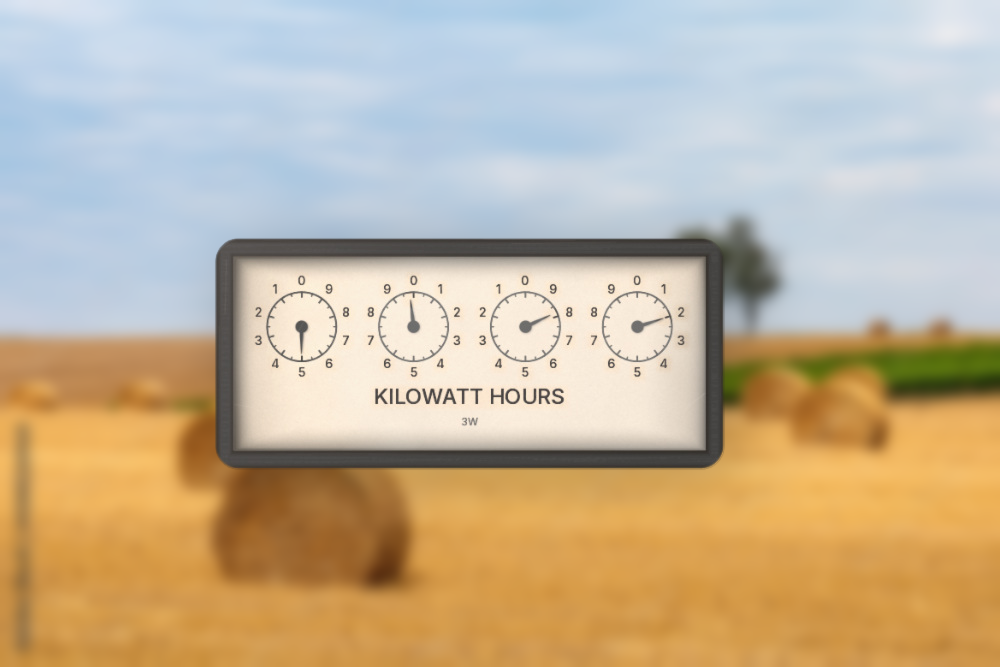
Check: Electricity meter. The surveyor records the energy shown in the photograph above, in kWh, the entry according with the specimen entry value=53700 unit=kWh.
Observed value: value=4982 unit=kWh
